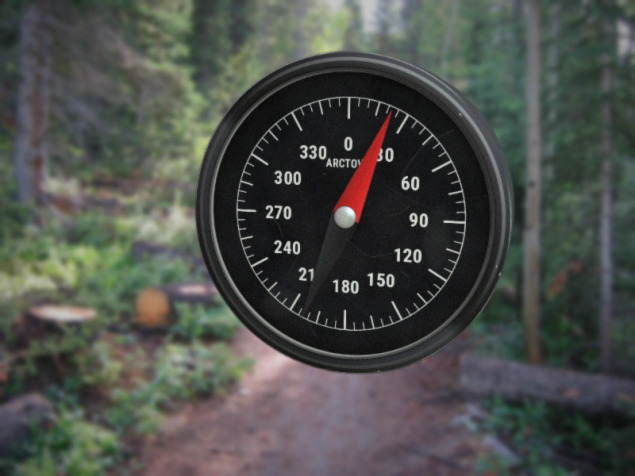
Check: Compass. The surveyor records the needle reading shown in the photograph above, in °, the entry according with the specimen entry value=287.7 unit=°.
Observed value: value=22.5 unit=°
